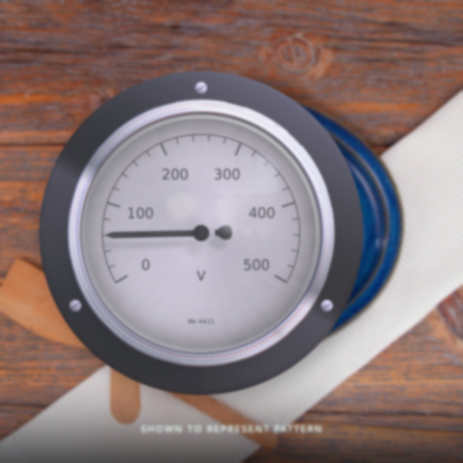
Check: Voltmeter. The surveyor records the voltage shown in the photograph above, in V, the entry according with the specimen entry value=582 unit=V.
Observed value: value=60 unit=V
